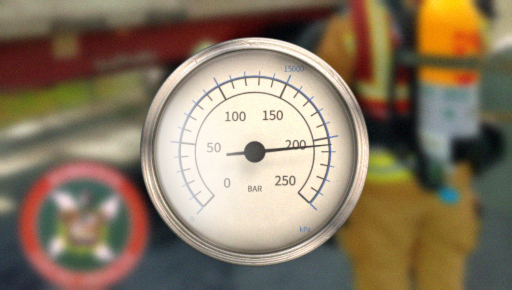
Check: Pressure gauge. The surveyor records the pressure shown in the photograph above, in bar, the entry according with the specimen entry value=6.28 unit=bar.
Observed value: value=205 unit=bar
